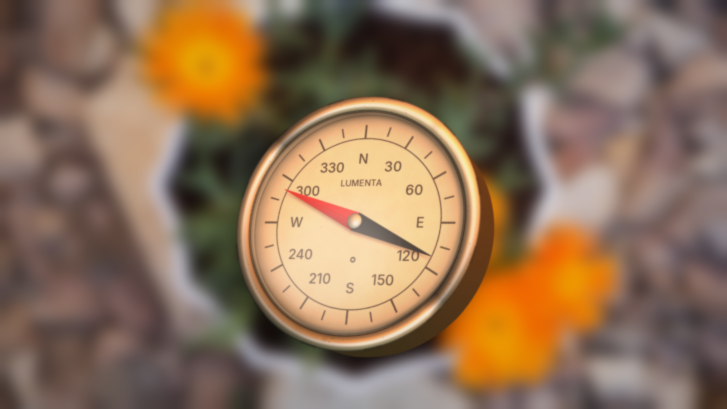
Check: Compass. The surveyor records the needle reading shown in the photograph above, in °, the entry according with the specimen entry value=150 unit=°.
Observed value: value=292.5 unit=°
